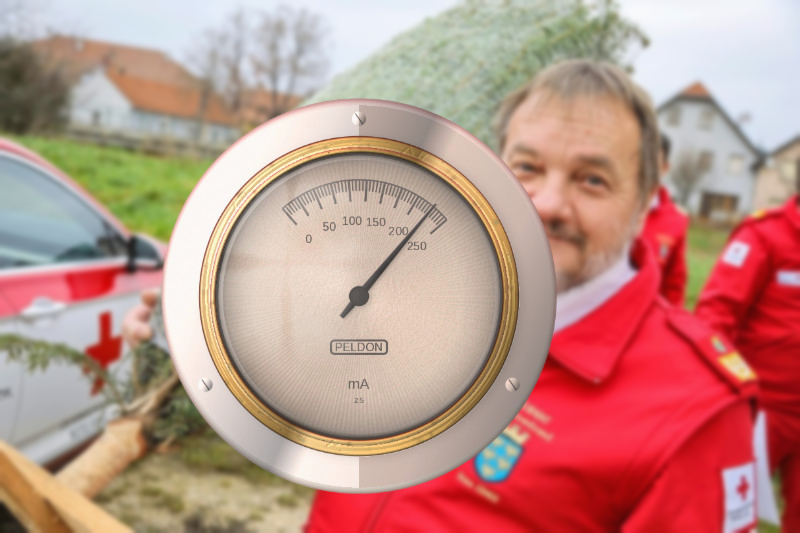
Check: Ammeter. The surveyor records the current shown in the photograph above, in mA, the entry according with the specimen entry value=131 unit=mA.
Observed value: value=225 unit=mA
